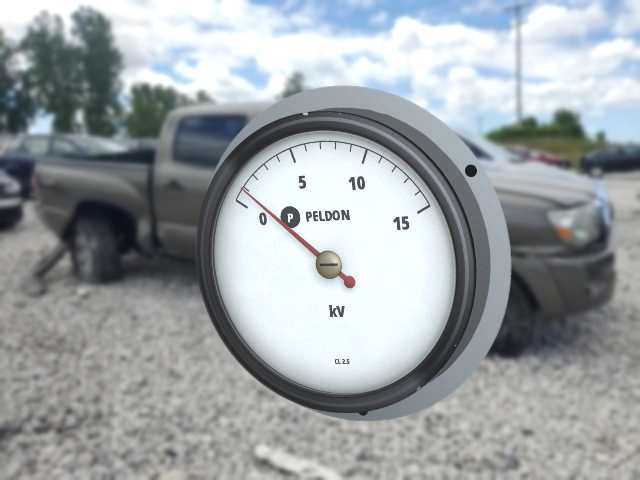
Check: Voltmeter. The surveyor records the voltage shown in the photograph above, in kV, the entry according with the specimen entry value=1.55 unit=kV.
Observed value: value=1 unit=kV
